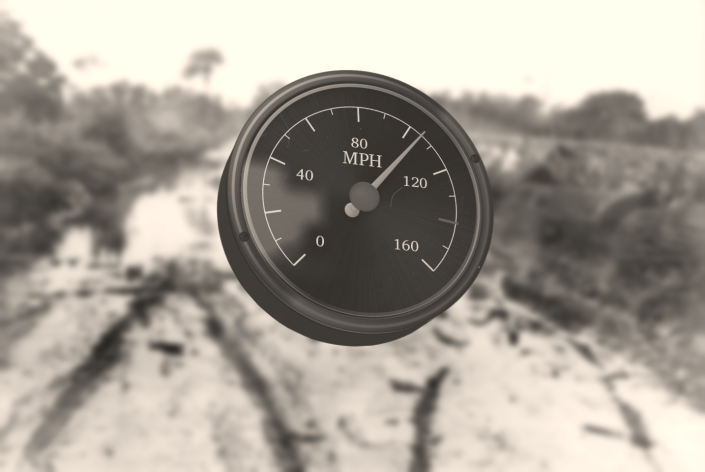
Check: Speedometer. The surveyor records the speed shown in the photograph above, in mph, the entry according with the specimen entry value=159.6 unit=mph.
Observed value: value=105 unit=mph
